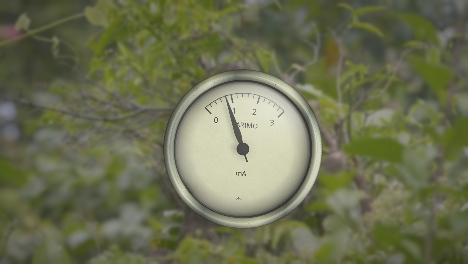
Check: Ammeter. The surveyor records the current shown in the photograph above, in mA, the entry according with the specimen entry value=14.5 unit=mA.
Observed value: value=0.8 unit=mA
